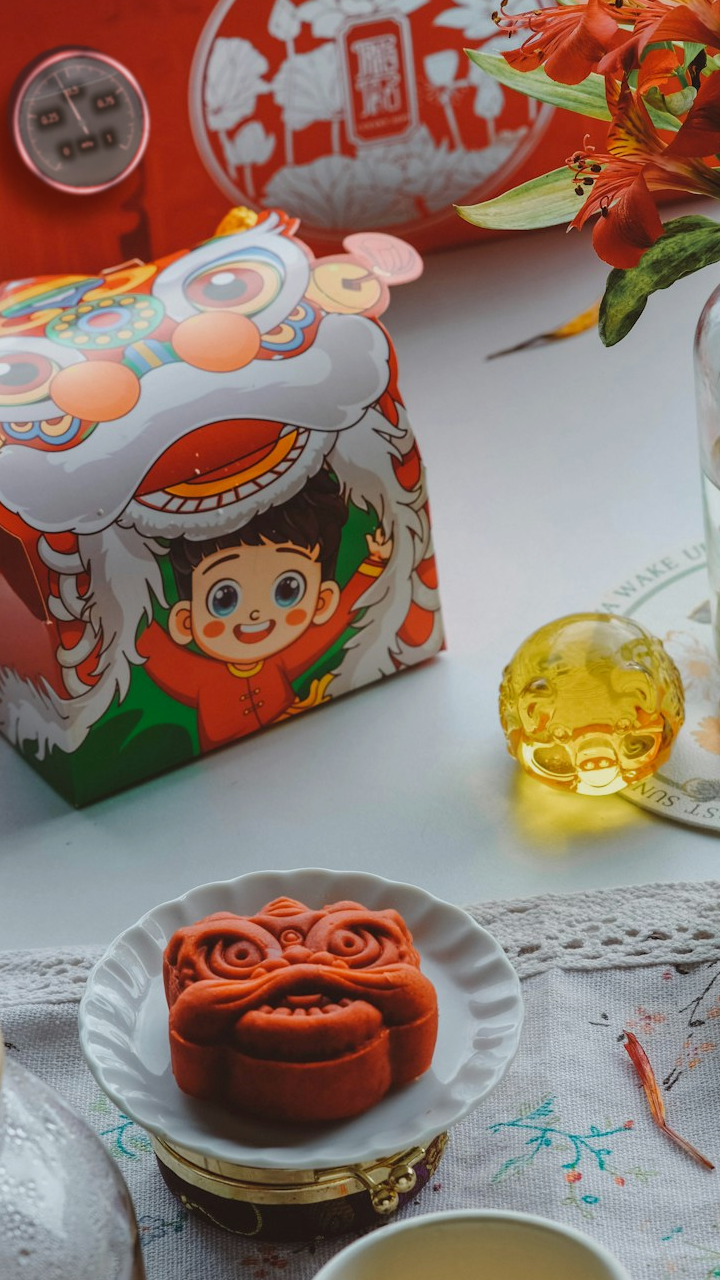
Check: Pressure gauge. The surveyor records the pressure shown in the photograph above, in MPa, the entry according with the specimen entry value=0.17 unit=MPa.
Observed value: value=0.45 unit=MPa
